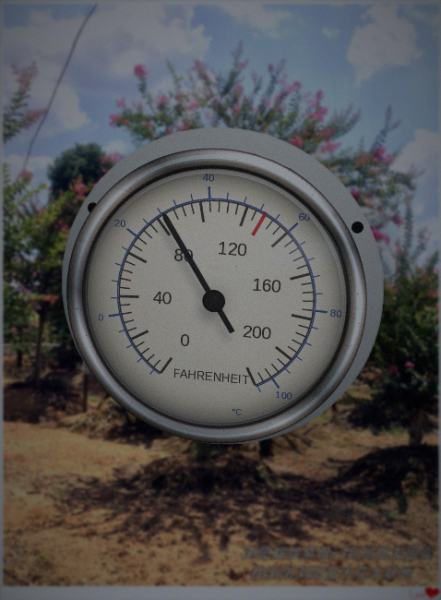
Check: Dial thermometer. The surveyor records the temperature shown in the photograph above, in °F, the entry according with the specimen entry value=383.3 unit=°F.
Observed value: value=84 unit=°F
